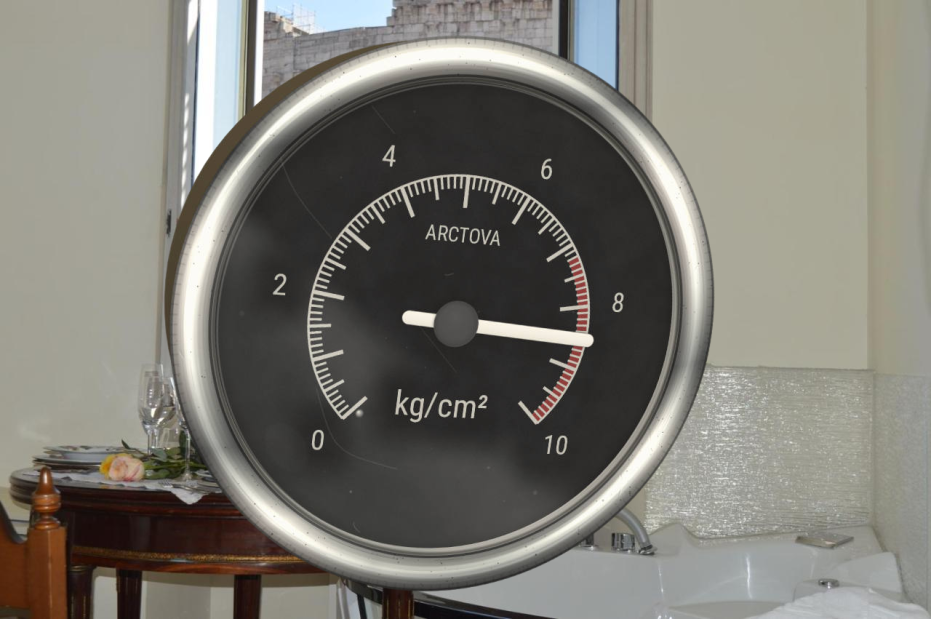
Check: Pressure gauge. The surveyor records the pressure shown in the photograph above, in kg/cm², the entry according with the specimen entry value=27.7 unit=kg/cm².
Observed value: value=8.5 unit=kg/cm²
